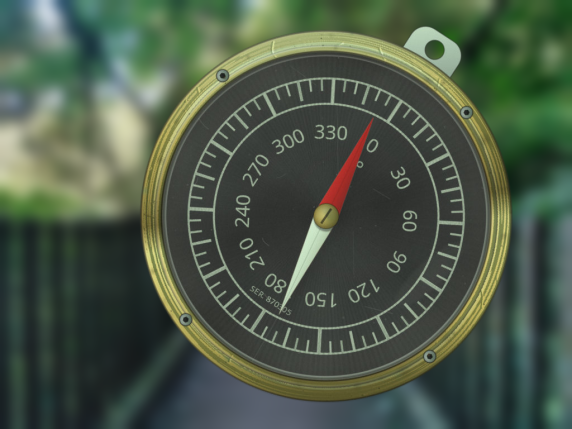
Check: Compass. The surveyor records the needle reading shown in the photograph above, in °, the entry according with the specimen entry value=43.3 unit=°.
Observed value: value=352.5 unit=°
